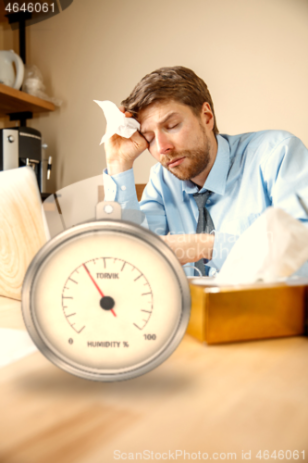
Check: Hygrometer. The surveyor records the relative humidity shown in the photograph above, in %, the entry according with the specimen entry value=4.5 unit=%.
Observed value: value=40 unit=%
